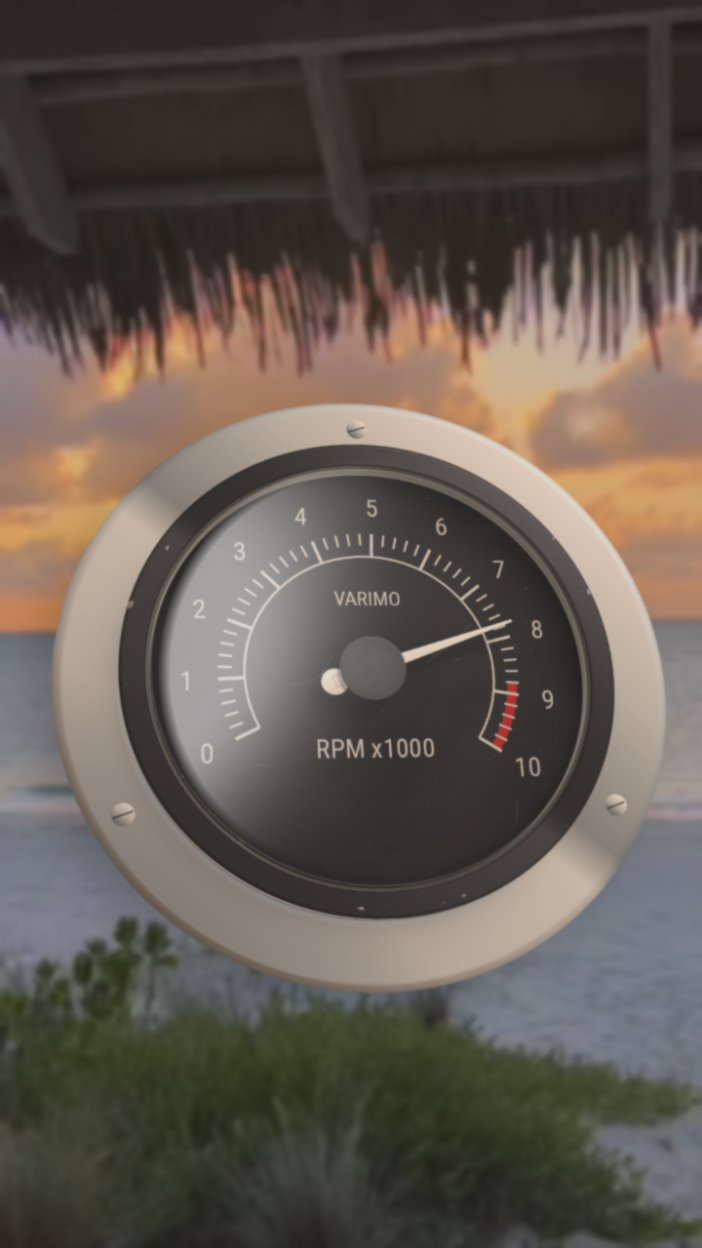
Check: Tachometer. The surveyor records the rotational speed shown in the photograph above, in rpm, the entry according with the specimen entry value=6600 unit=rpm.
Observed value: value=7800 unit=rpm
